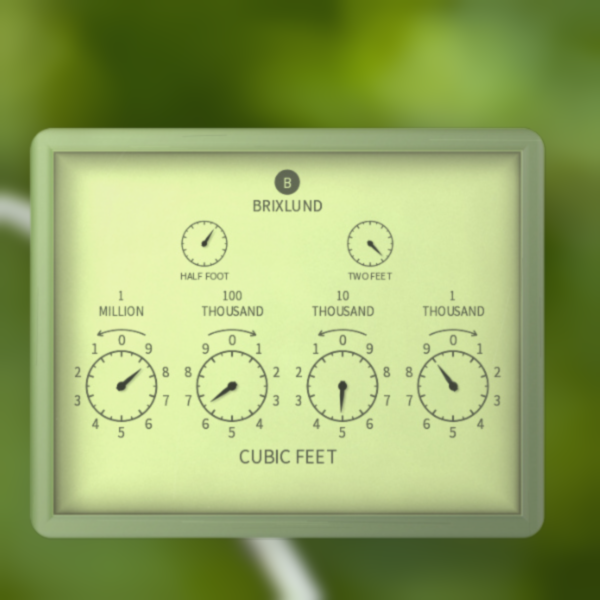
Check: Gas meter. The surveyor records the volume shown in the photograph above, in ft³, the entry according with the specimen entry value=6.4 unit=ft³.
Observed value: value=864900 unit=ft³
